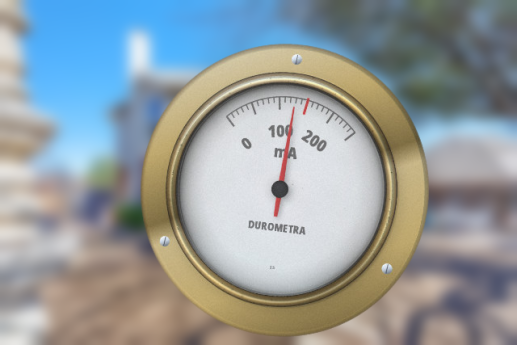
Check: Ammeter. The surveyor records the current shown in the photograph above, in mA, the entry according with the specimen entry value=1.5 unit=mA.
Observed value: value=130 unit=mA
